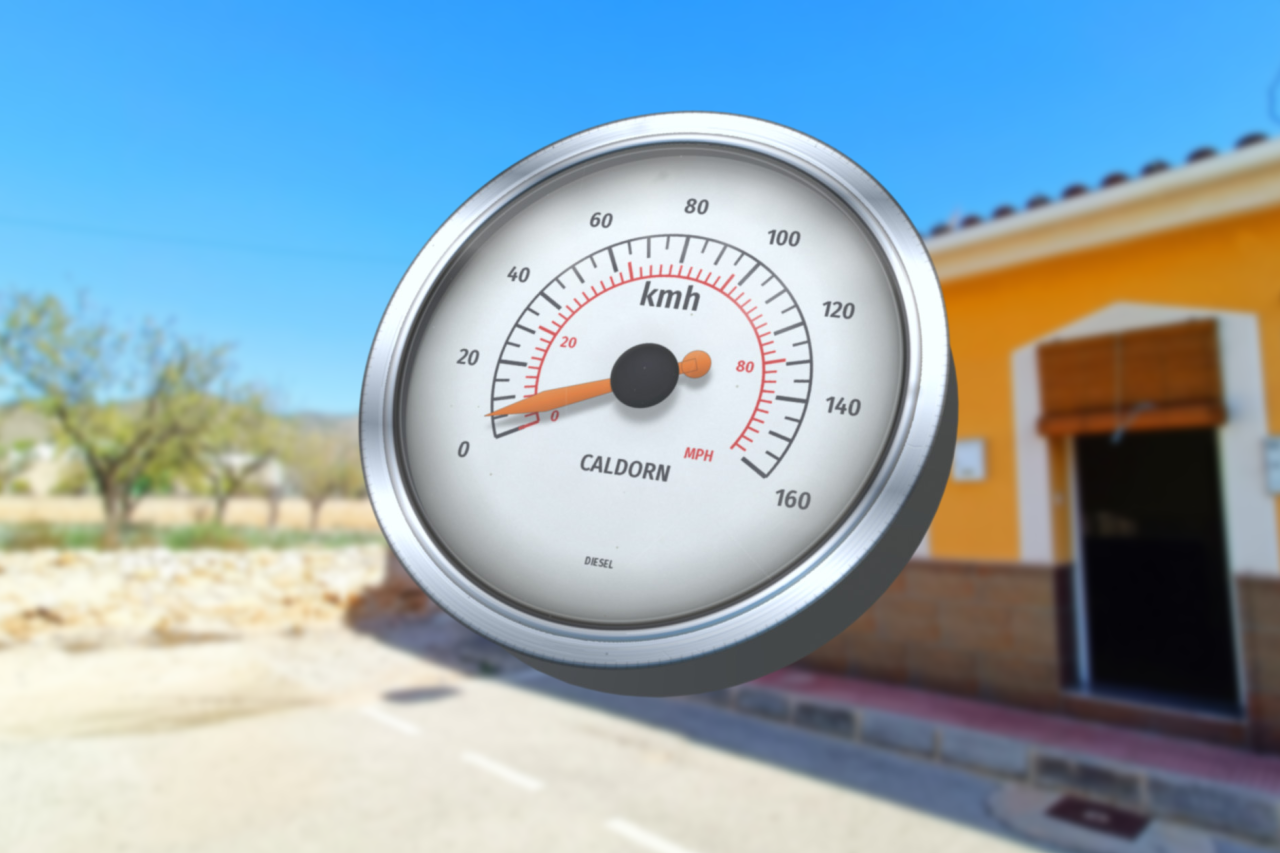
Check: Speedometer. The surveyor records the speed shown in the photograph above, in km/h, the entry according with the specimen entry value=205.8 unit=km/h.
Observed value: value=5 unit=km/h
